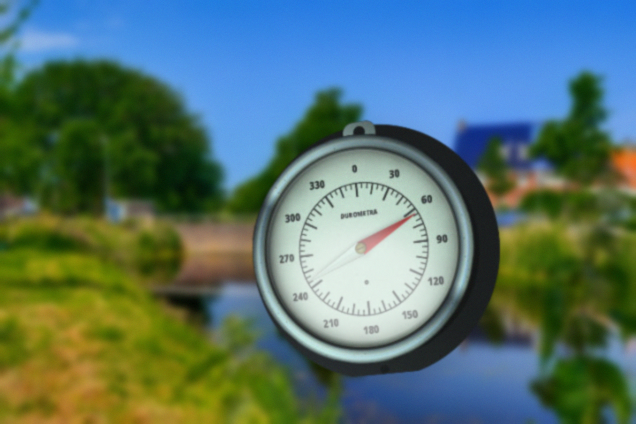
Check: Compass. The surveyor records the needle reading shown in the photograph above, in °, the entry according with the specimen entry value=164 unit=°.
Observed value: value=65 unit=°
